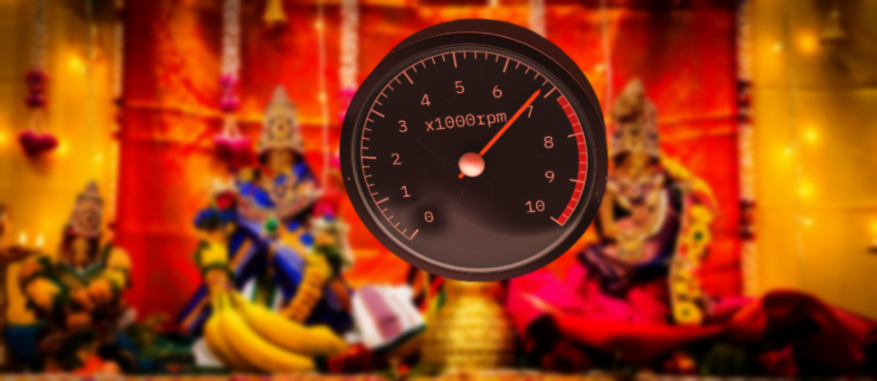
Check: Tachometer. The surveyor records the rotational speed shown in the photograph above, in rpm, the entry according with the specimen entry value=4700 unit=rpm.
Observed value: value=6800 unit=rpm
